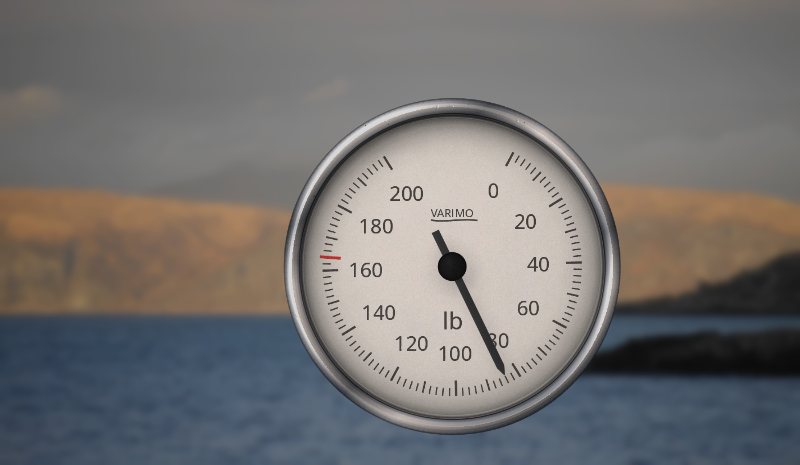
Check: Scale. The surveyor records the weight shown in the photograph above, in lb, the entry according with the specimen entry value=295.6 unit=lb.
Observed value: value=84 unit=lb
